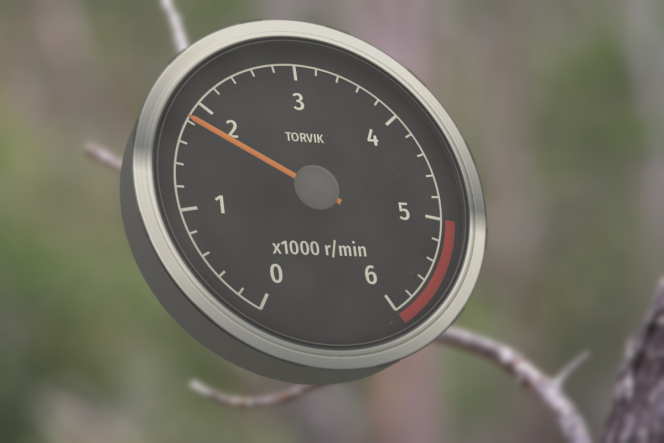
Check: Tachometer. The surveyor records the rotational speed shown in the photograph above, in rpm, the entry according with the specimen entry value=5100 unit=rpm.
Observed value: value=1800 unit=rpm
